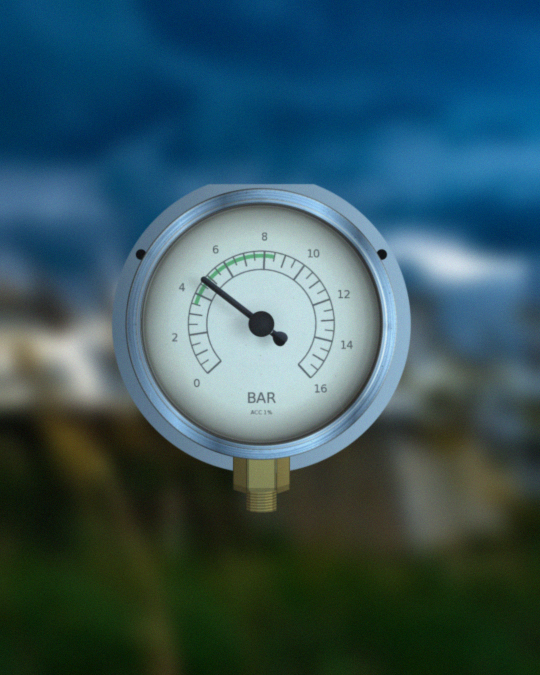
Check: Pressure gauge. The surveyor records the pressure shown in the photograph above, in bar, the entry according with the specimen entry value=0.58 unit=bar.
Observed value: value=4.75 unit=bar
